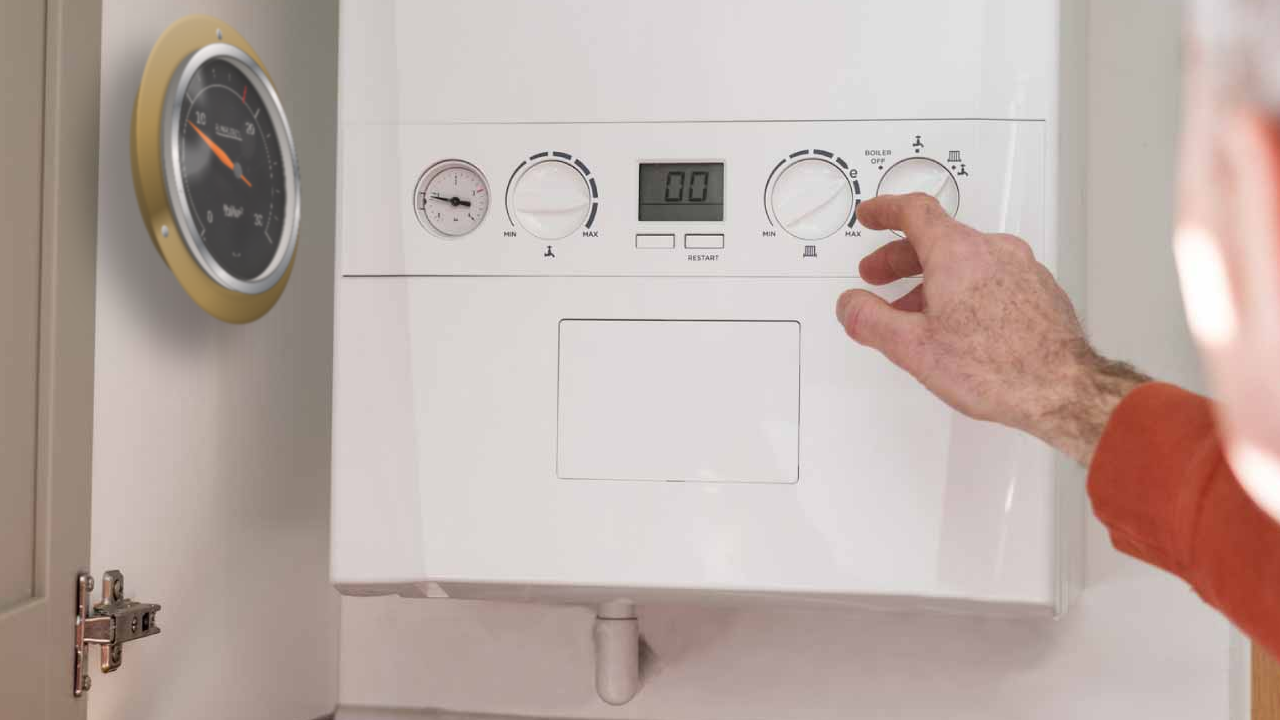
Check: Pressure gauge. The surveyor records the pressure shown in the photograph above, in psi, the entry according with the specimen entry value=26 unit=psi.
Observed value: value=8 unit=psi
